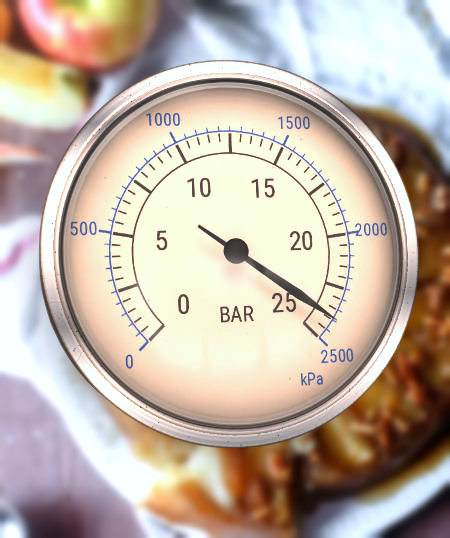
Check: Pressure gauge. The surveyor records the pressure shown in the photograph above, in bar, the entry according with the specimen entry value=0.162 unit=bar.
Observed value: value=24 unit=bar
